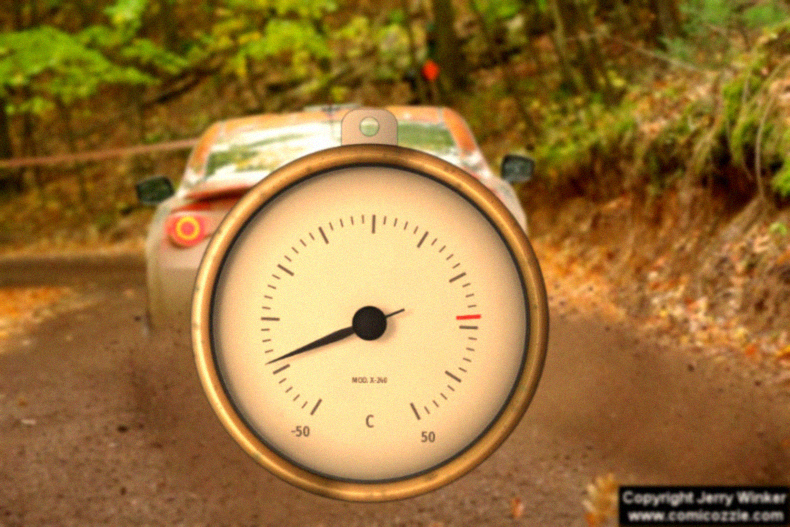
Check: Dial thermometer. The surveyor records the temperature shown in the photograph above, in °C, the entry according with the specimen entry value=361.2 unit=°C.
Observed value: value=-38 unit=°C
